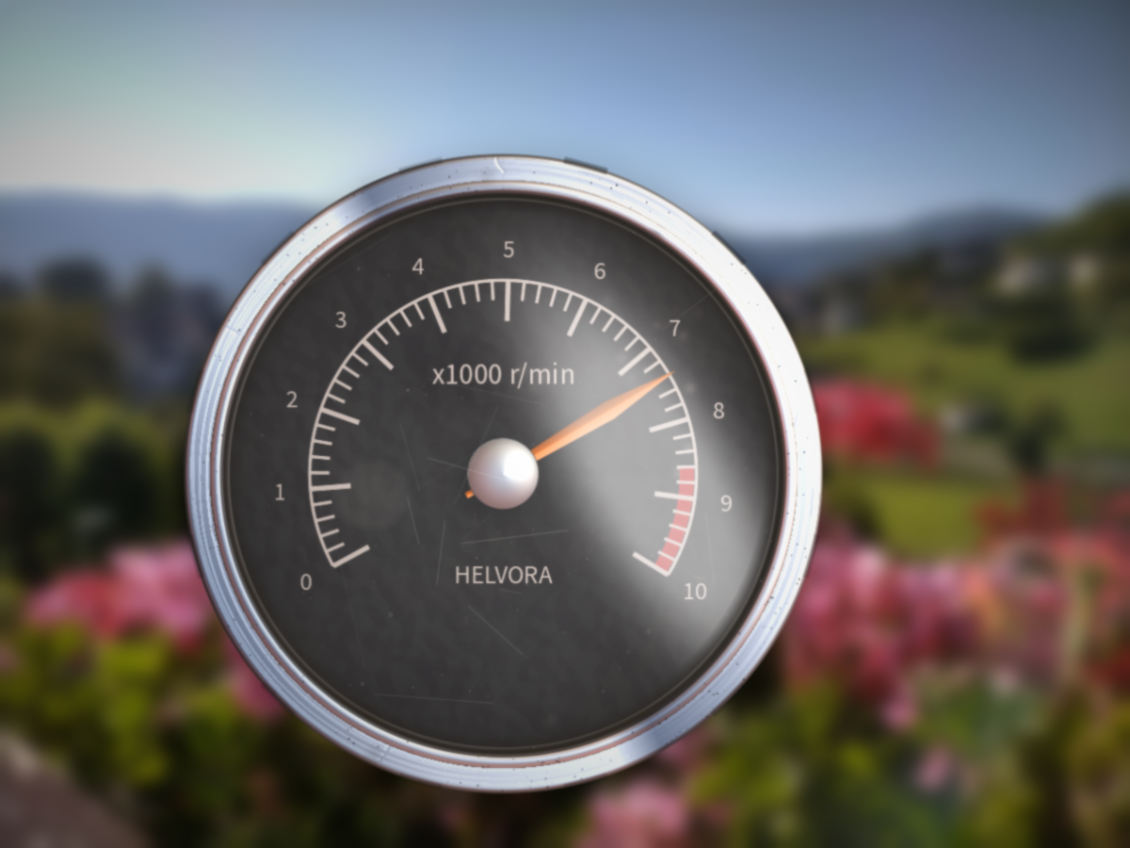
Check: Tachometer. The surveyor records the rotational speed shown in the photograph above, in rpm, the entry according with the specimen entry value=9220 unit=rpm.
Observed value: value=7400 unit=rpm
